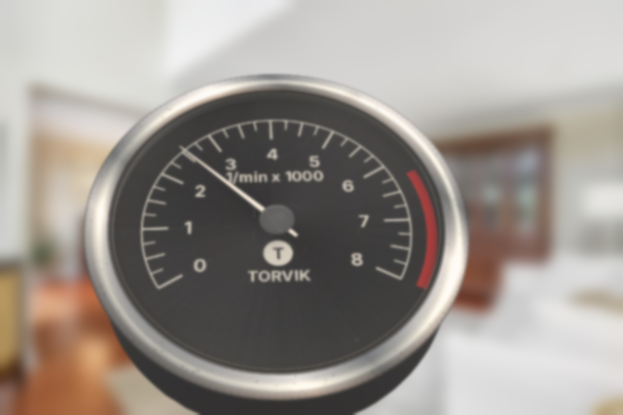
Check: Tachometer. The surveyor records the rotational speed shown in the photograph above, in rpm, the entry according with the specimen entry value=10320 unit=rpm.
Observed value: value=2500 unit=rpm
